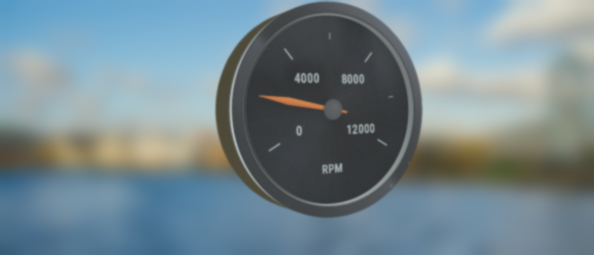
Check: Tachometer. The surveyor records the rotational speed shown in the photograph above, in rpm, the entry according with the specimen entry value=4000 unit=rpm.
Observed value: value=2000 unit=rpm
